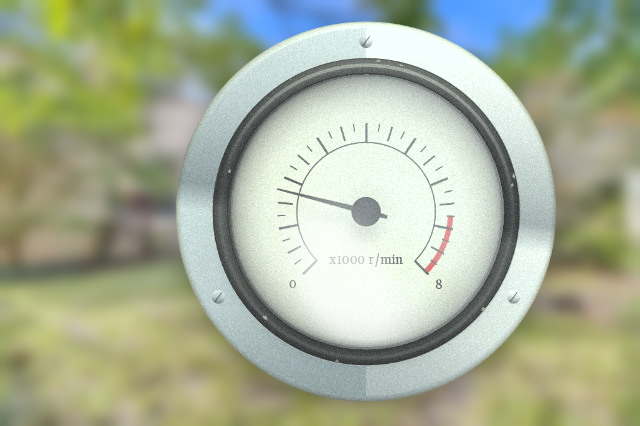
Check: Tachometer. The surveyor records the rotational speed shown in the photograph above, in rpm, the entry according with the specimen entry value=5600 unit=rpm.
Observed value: value=1750 unit=rpm
